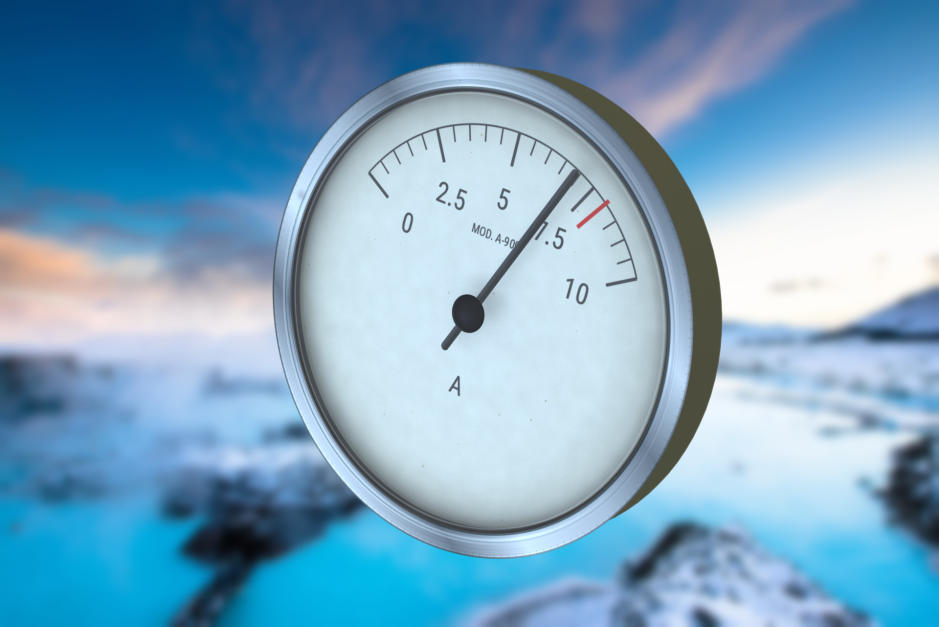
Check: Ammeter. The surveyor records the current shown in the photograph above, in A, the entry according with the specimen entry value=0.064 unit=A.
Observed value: value=7 unit=A
